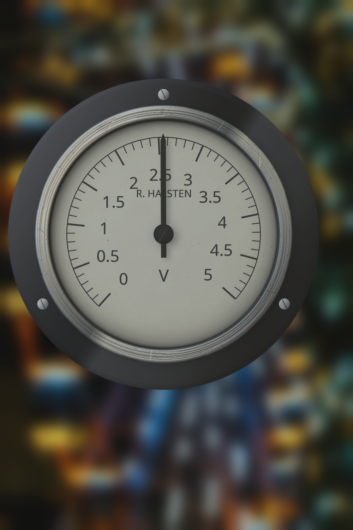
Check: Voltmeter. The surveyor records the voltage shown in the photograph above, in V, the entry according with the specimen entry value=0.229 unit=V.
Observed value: value=2.55 unit=V
